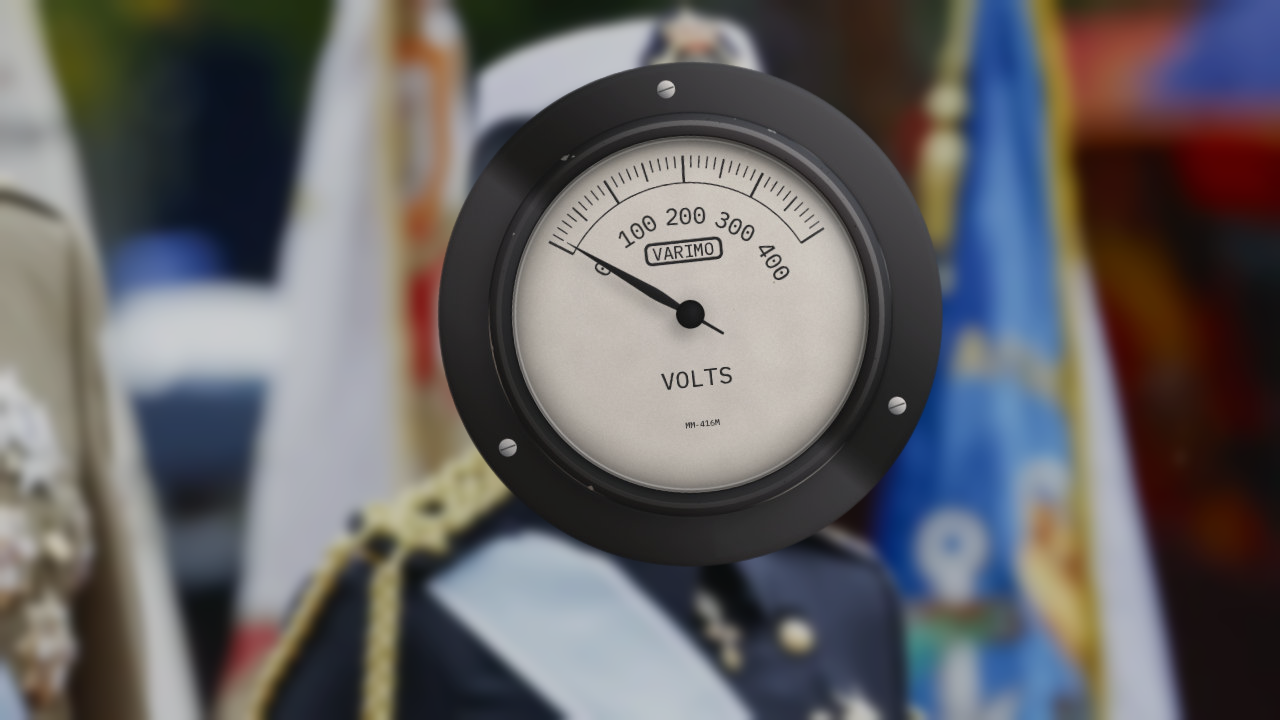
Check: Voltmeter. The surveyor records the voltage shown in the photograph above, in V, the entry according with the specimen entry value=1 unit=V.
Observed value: value=10 unit=V
